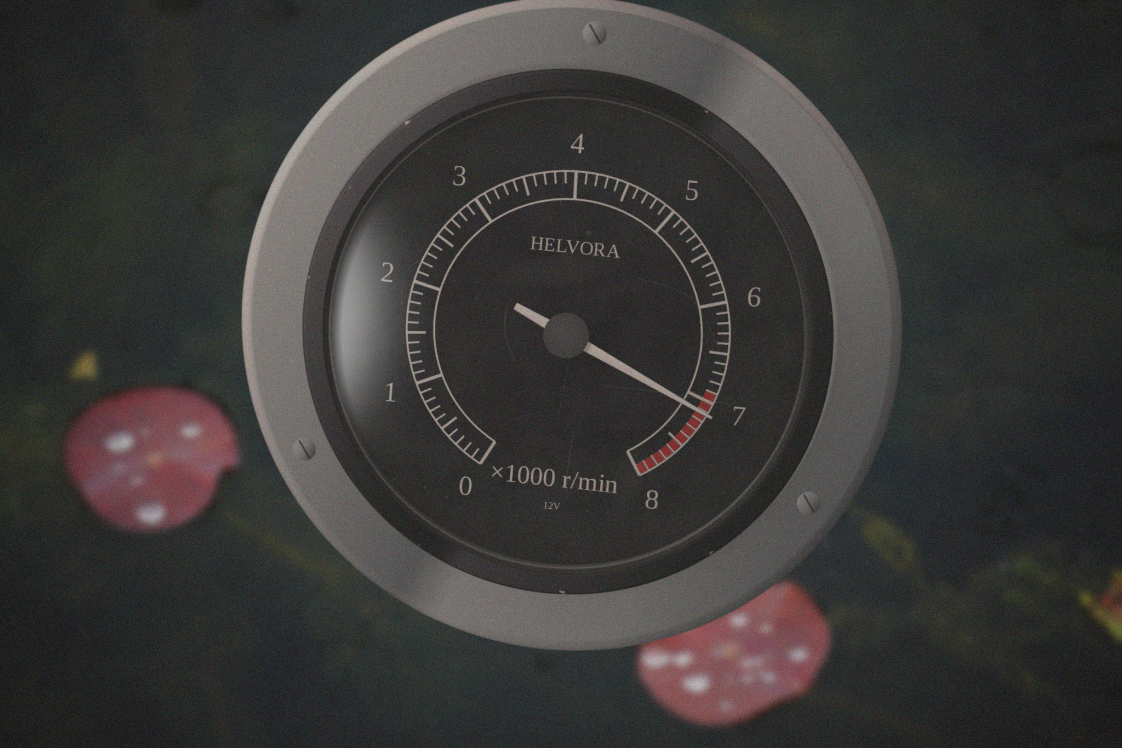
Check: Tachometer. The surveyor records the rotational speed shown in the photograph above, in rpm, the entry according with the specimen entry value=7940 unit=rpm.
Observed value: value=7100 unit=rpm
